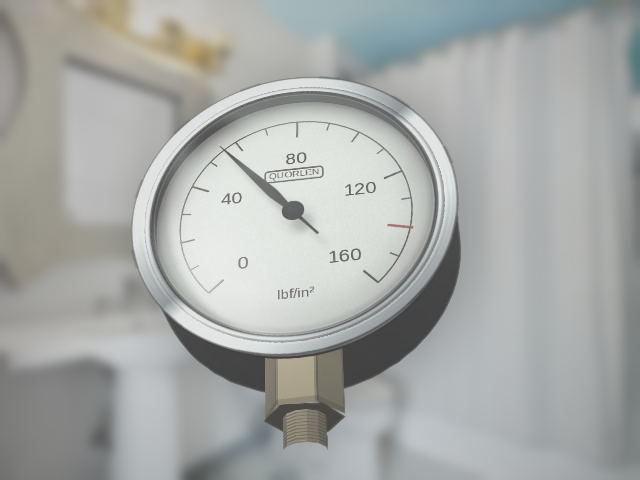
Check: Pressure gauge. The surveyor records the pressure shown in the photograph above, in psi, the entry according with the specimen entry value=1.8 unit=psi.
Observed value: value=55 unit=psi
